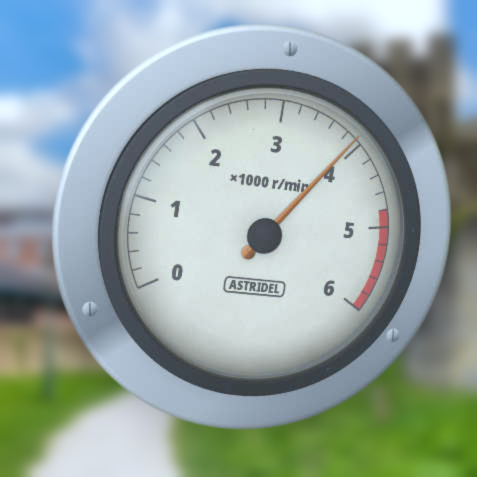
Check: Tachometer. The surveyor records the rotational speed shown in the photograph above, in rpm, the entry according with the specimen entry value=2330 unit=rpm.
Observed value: value=3900 unit=rpm
